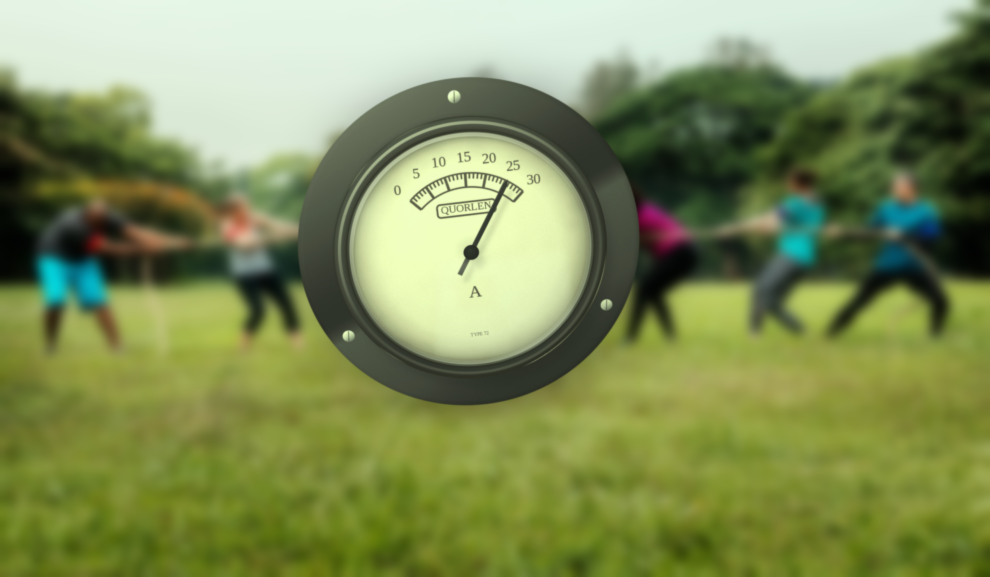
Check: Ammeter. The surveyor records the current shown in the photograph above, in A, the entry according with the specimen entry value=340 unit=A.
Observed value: value=25 unit=A
